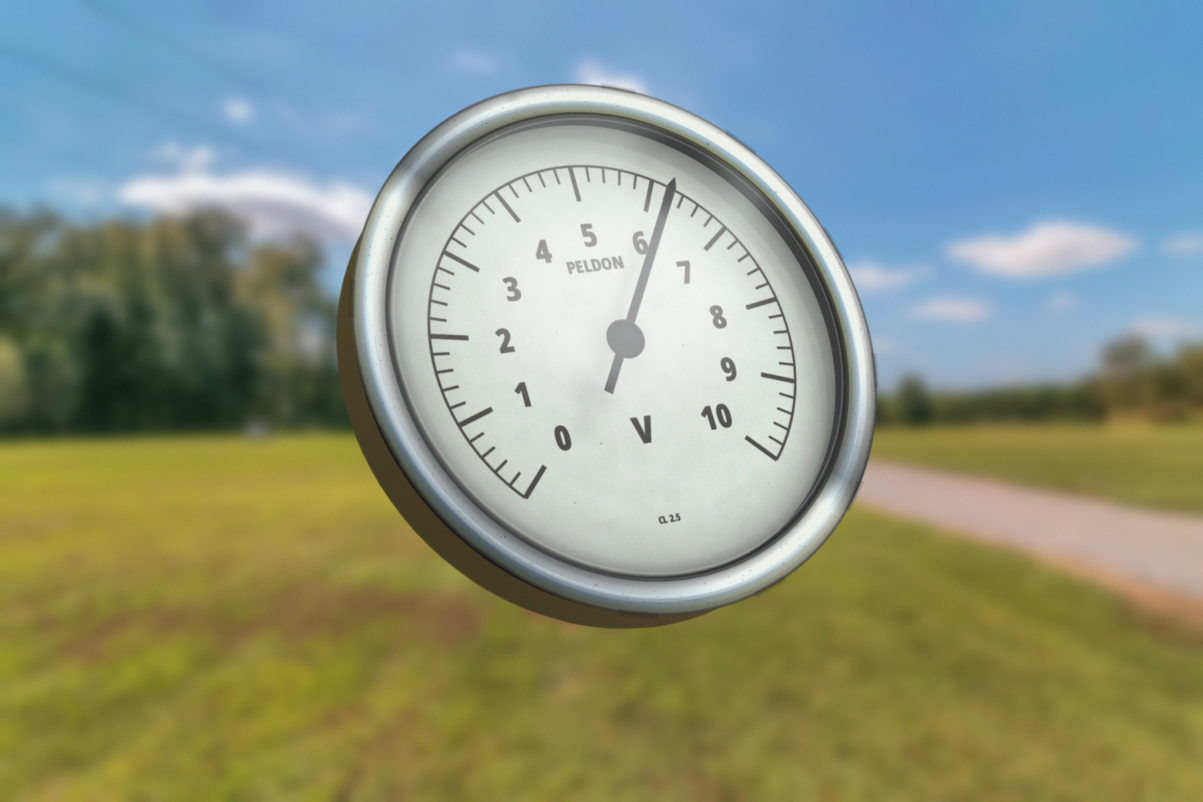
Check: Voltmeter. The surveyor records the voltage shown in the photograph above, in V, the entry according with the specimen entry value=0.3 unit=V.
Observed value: value=6.2 unit=V
